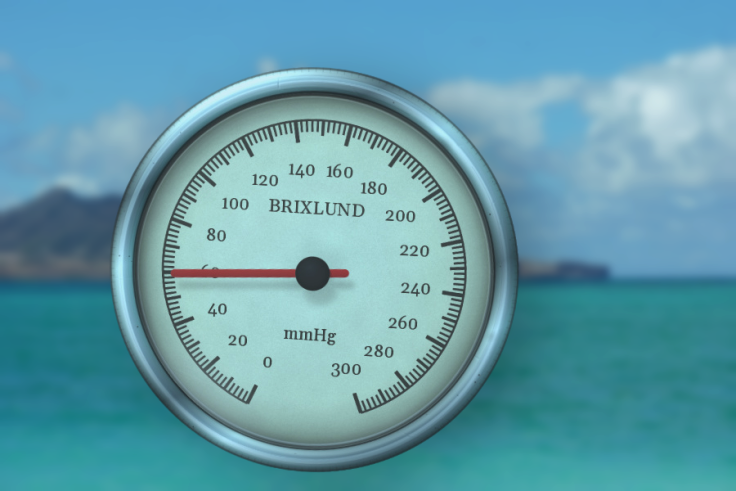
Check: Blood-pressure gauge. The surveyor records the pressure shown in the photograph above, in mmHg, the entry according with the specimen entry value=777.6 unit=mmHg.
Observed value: value=60 unit=mmHg
